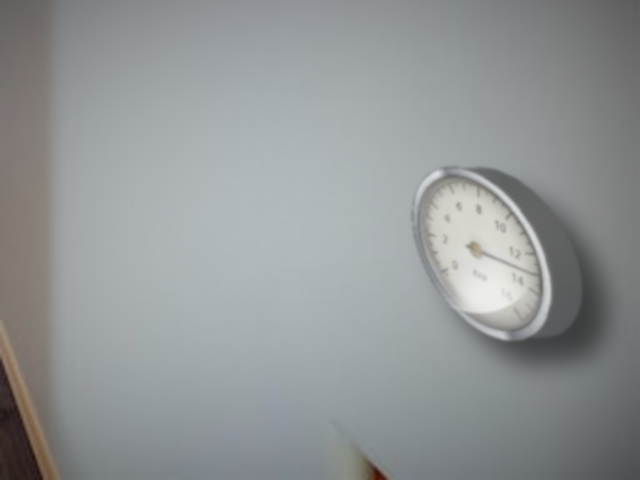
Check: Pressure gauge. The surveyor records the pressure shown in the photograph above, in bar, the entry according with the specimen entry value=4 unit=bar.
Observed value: value=13 unit=bar
